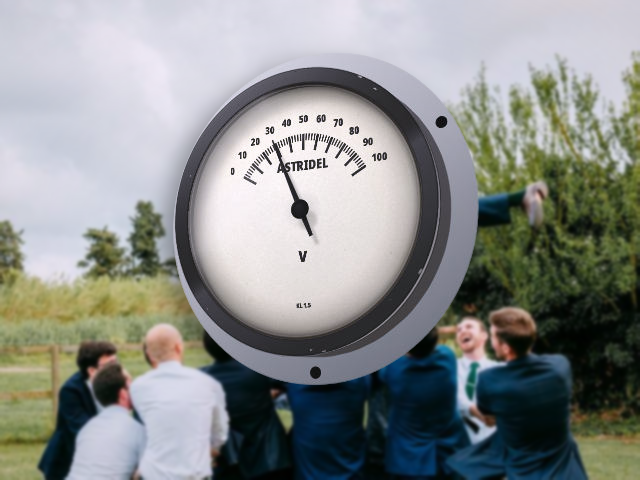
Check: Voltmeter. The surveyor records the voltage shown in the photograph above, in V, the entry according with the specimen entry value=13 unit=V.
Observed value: value=30 unit=V
